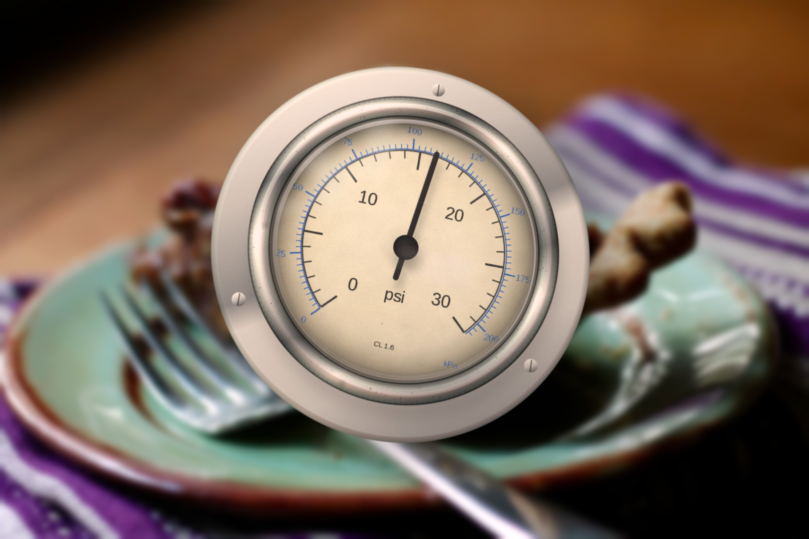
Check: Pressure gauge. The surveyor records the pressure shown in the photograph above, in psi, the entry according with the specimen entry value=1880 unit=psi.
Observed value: value=16 unit=psi
